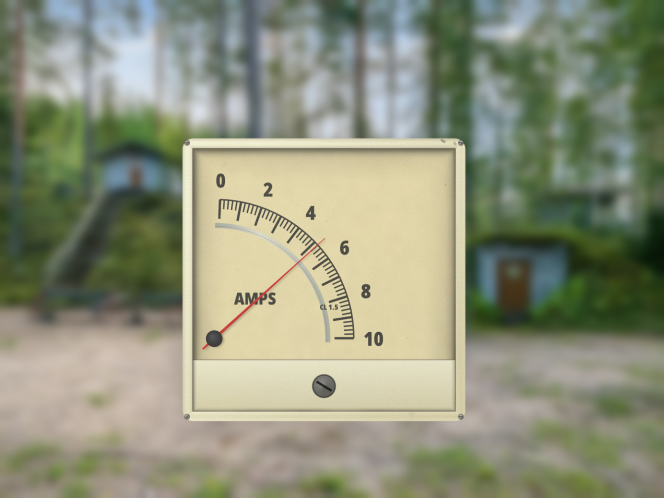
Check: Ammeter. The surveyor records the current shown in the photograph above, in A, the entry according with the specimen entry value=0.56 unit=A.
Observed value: value=5.2 unit=A
